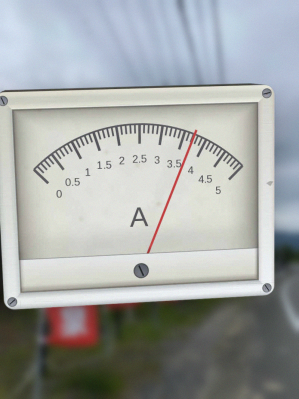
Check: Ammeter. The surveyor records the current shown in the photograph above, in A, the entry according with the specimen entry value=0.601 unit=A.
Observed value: value=3.7 unit=A
